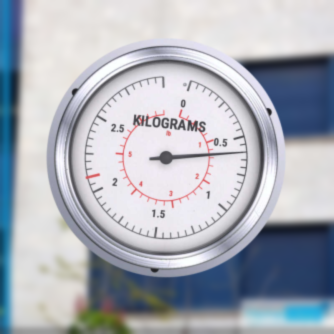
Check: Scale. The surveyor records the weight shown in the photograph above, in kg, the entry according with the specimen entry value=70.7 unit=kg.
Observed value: value=0.6 unit=kg
